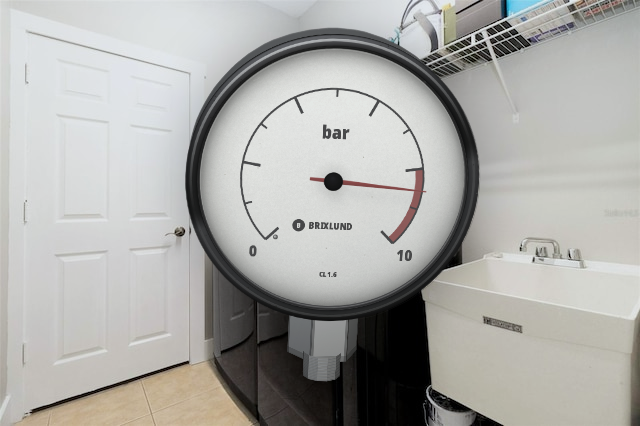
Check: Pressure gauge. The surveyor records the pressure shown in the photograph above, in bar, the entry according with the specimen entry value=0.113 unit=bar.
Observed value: value=8.5 unit=bar
